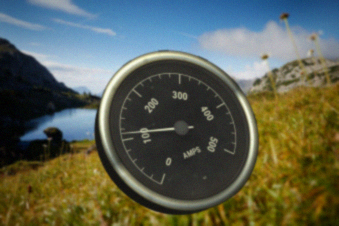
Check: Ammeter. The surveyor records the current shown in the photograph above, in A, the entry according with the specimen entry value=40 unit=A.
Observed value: value=110 unit=A
